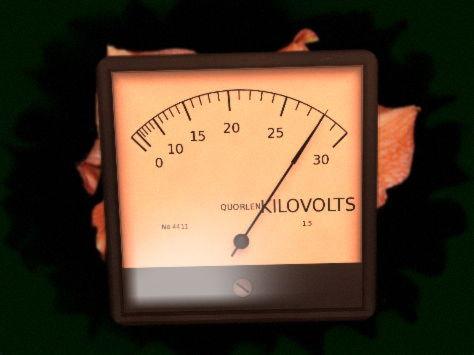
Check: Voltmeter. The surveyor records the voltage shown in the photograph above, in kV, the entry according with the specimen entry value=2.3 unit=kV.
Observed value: value=28 unit=kV
